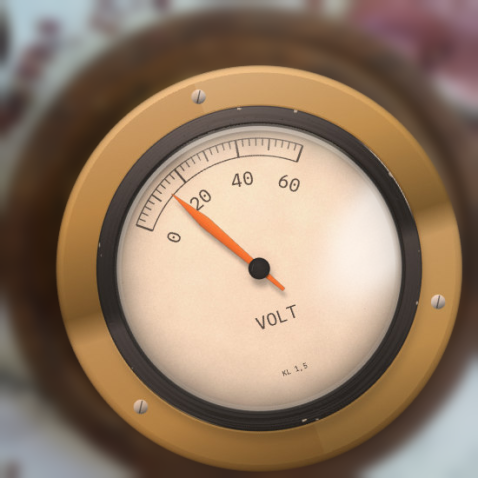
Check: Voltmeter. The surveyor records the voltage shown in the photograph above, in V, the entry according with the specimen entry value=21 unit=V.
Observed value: value=14 unit=V
